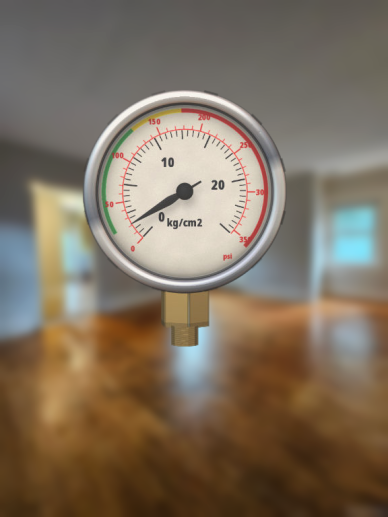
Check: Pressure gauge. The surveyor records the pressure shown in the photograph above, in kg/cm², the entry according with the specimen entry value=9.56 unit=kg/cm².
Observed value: value=1.5 unit=kg/cm²
